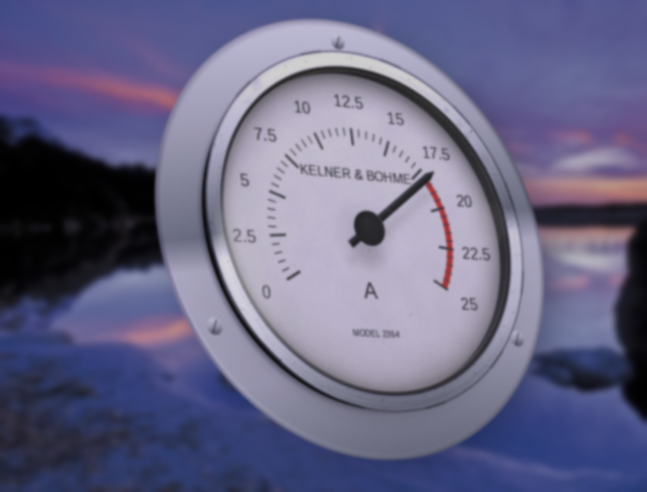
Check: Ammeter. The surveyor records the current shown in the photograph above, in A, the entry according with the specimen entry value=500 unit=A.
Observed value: value=18 unit=A
